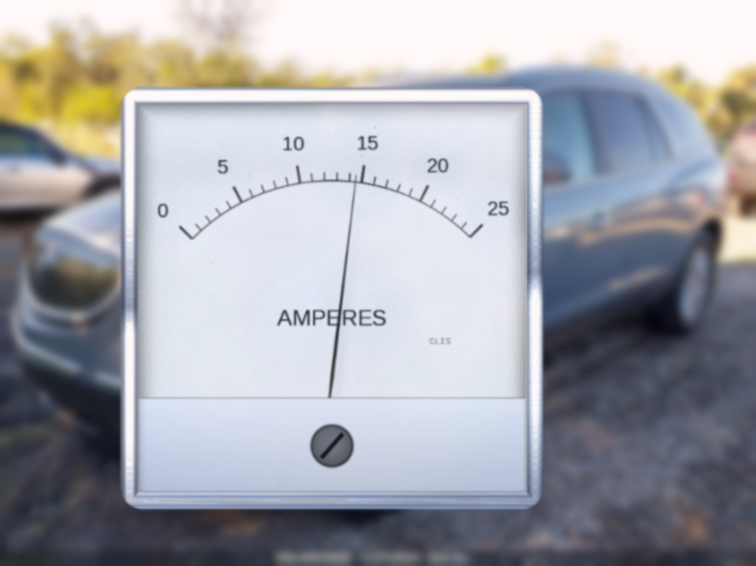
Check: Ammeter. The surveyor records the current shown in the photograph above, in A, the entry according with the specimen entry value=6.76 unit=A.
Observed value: value=14.5 unit=A
